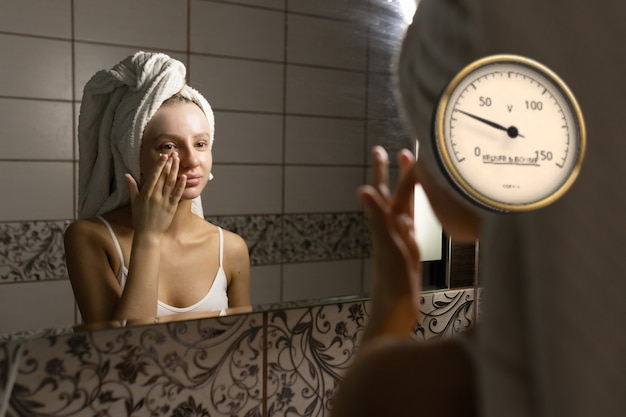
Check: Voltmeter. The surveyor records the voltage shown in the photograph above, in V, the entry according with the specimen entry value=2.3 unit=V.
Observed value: value=30 unit=V
